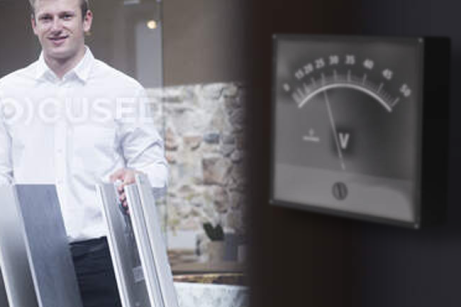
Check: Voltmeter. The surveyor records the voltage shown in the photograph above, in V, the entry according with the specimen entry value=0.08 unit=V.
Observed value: value=25 unit=V
